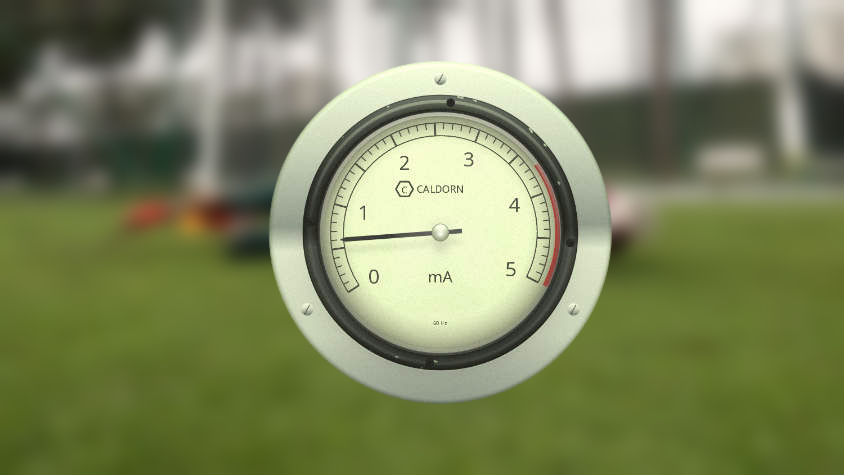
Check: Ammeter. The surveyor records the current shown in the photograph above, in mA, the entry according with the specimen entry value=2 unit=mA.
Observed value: value=0.6 unit=mA
